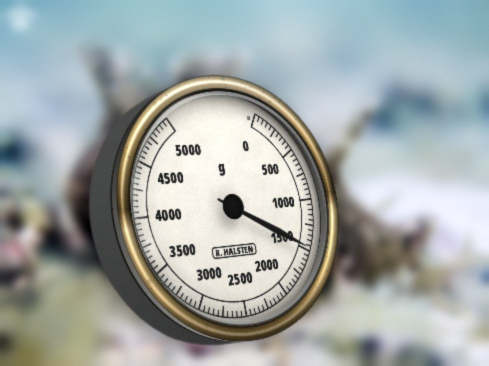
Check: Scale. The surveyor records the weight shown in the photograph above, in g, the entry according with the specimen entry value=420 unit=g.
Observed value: value=1500 unit=g
